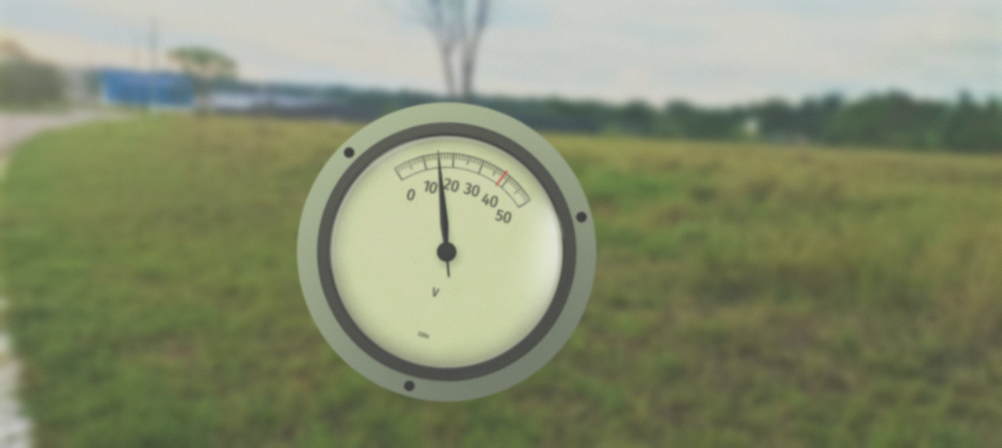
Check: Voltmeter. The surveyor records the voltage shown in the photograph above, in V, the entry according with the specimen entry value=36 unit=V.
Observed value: value=15 unit=V
